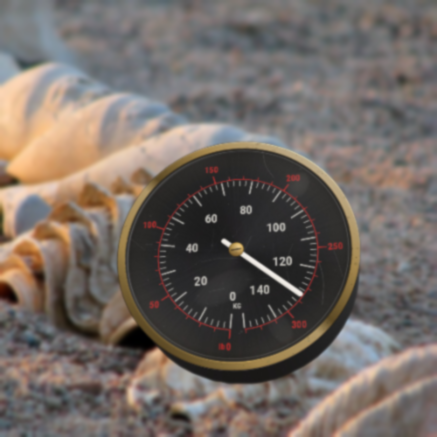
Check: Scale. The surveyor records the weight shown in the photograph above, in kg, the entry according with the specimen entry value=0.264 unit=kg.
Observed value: value=130 unit=kg
